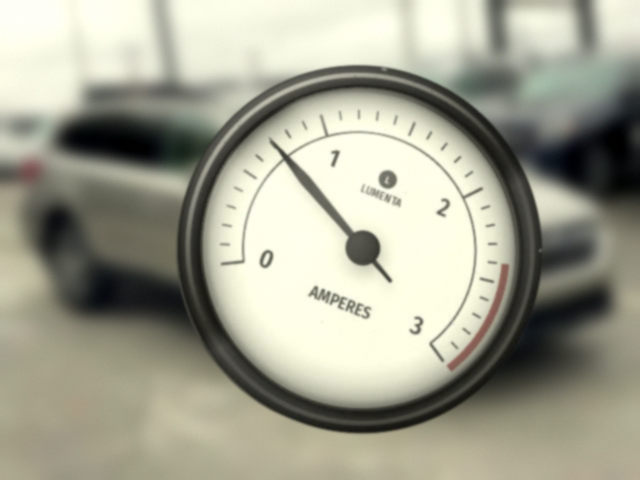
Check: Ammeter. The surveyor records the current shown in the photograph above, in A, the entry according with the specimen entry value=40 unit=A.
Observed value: value=0.7 unit=A
